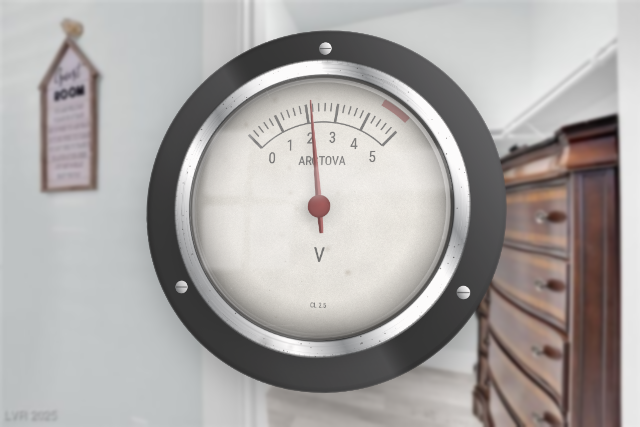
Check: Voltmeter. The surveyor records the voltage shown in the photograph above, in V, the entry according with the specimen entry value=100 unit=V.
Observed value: value=2.2 unit=V
